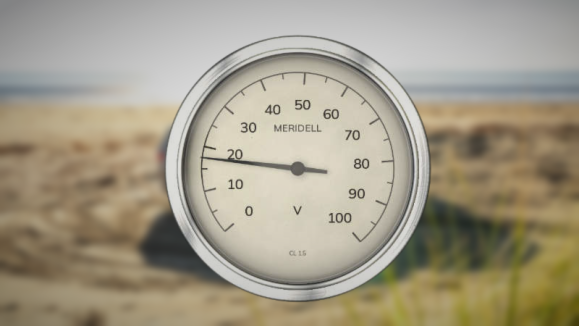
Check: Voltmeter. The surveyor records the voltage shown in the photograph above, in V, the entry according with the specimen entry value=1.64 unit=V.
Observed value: value=17.5 unit=V
